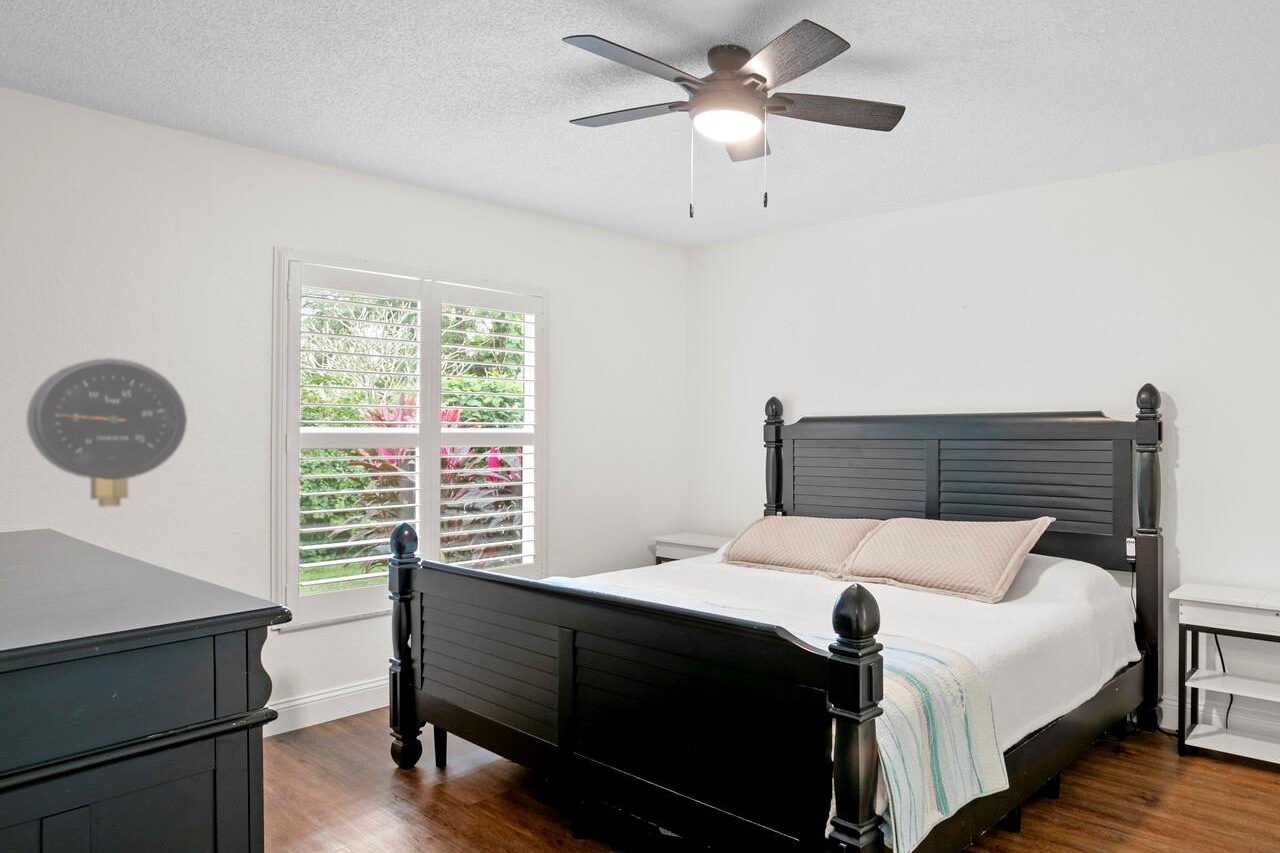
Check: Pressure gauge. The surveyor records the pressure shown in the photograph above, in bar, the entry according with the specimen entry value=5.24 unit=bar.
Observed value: value=5 unit=bar
